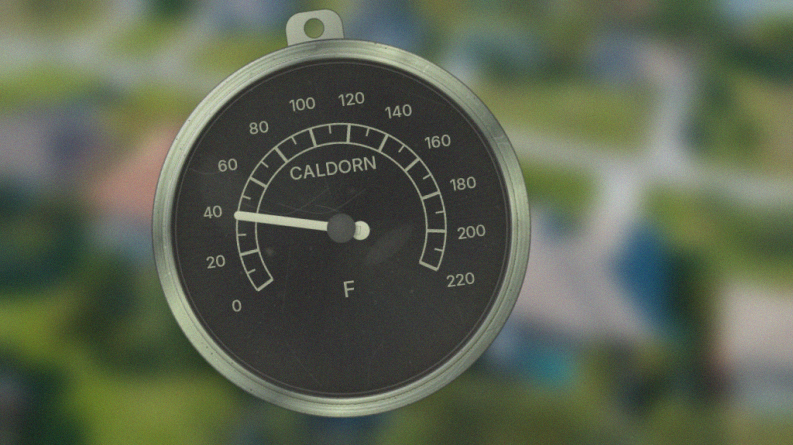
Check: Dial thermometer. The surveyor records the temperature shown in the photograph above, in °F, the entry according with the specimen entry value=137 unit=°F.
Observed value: value=40 unit=°F
